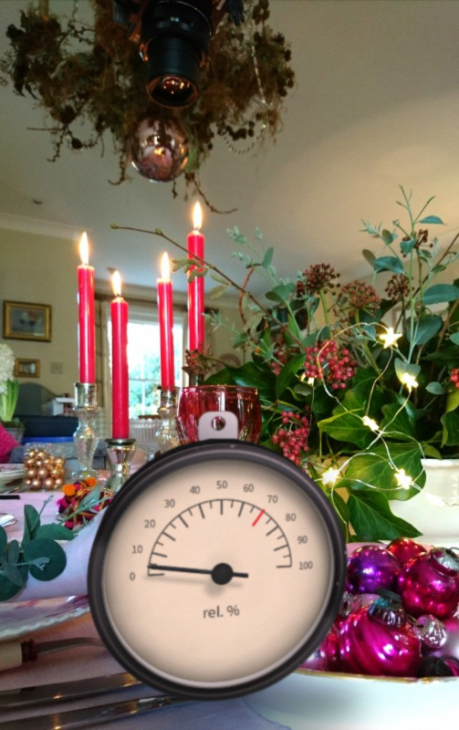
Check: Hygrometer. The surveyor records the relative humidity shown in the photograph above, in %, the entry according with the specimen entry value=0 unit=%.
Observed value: value=5 unit=%
